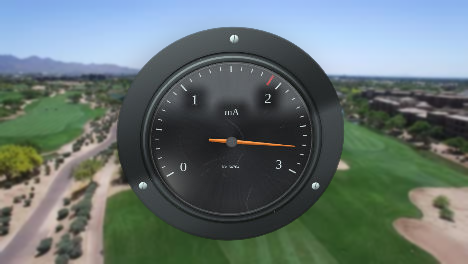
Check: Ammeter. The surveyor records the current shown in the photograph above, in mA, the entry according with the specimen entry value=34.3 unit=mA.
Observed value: value=2.7 unit=mA
